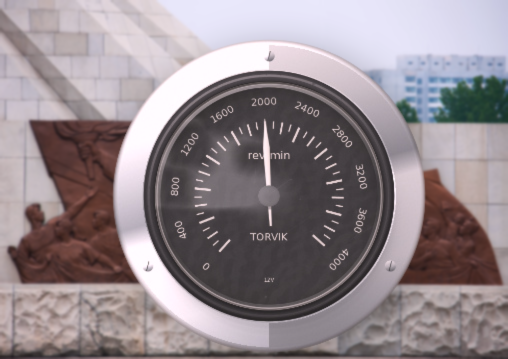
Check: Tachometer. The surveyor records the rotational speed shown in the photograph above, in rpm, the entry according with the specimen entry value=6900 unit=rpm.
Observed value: value=2000 unit=rpm
